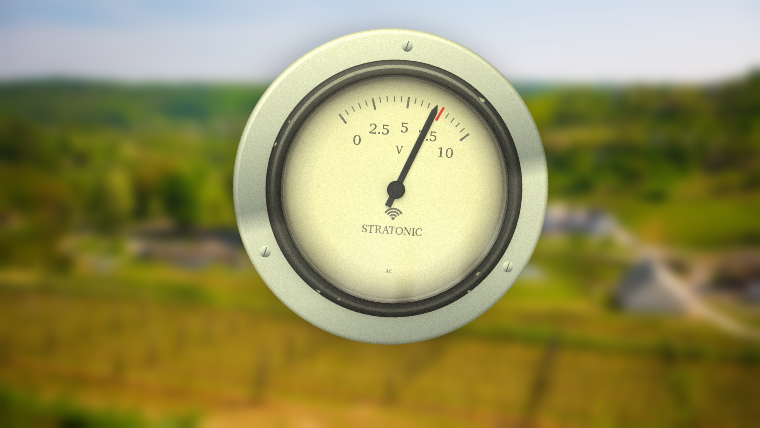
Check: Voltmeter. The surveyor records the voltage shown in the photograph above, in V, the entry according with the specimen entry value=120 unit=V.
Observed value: value=7 unit=V
